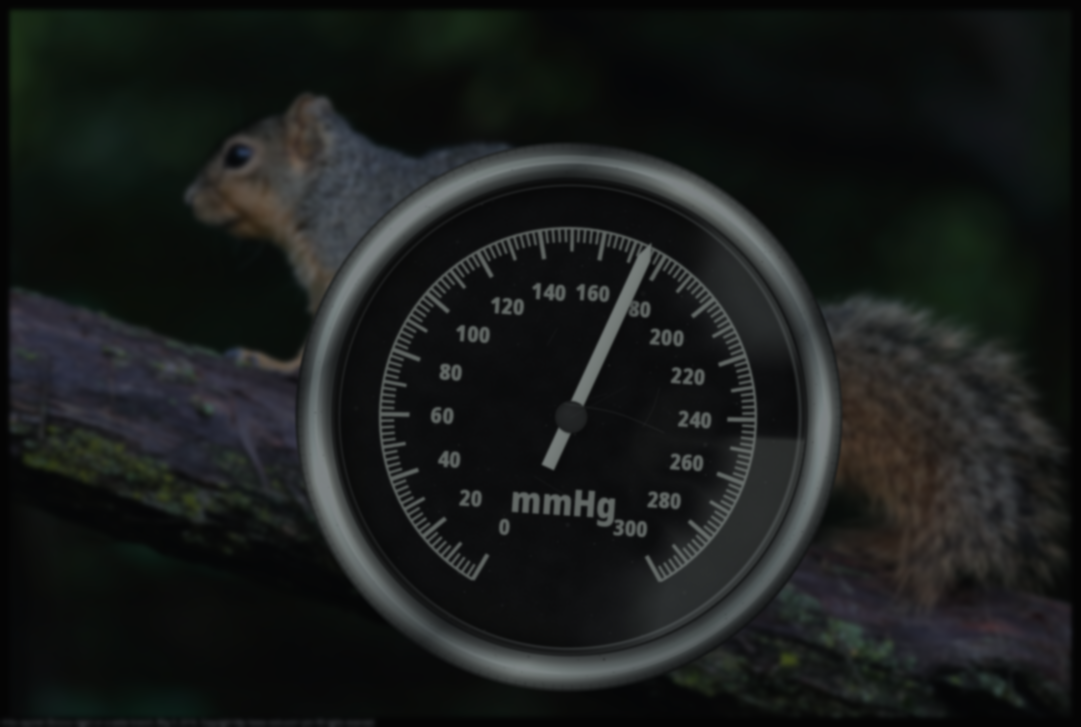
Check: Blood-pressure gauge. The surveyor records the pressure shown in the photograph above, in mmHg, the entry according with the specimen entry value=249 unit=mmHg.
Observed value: value=174 unit=mmHg
